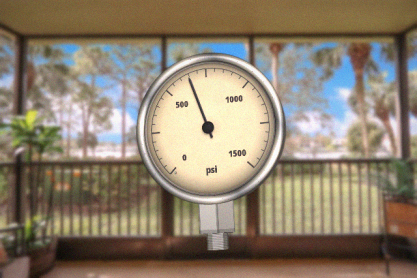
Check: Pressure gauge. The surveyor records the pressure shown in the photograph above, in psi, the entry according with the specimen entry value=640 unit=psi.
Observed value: value=650 unit=psi
